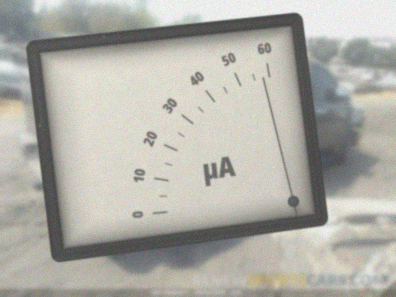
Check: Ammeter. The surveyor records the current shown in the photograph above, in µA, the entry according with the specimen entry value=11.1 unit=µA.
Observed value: value=57.5 unit=µA
